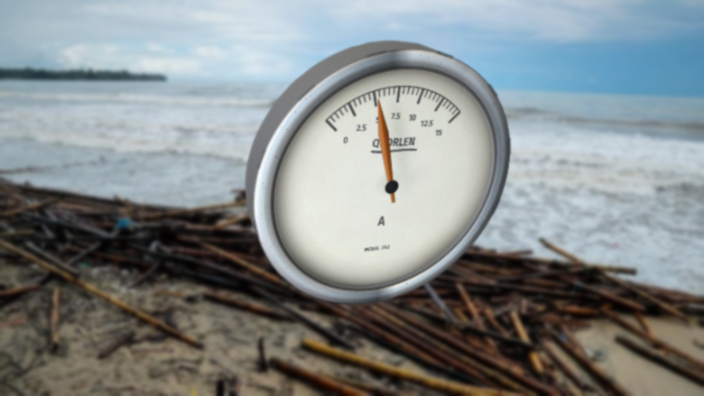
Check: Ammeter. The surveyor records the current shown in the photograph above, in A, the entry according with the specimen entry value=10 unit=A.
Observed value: value=5 unit=A
